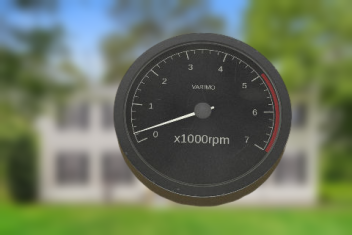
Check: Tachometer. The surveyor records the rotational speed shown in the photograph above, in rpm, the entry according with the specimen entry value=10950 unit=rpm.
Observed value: value=200 unit=rpm
